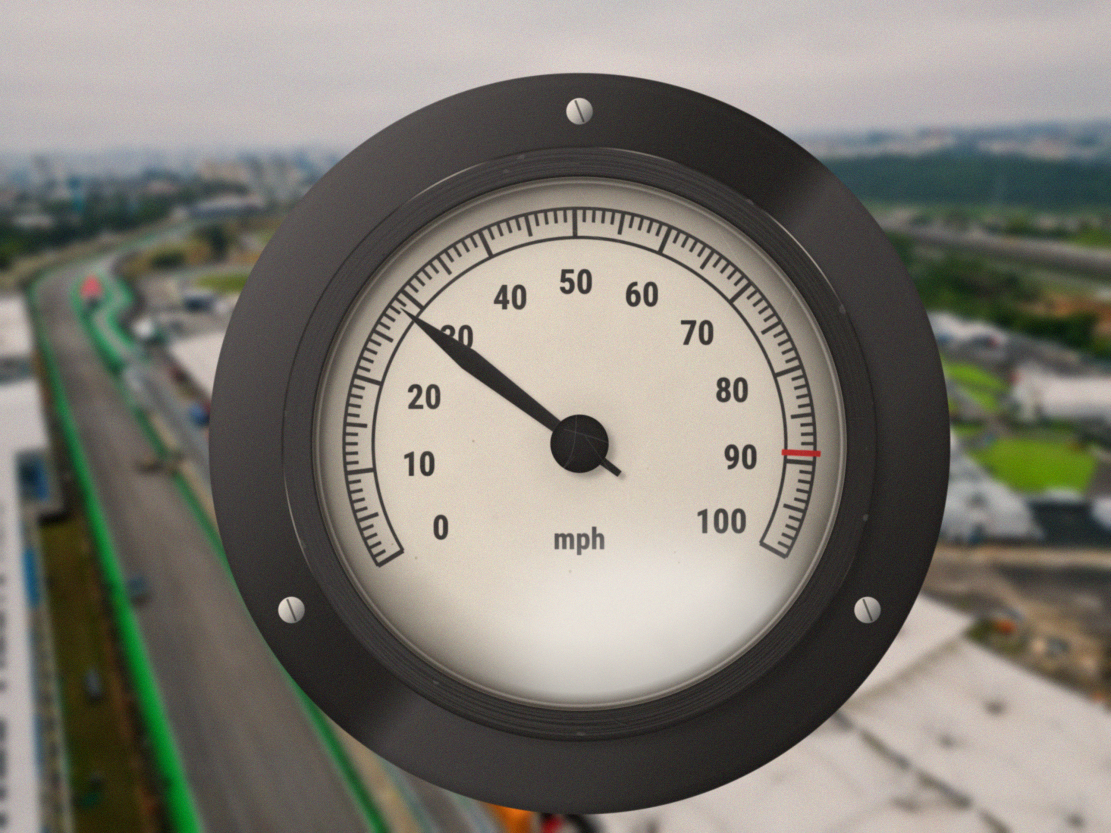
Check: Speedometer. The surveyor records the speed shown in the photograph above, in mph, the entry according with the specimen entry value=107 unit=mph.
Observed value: value=28.5 unit=mph
